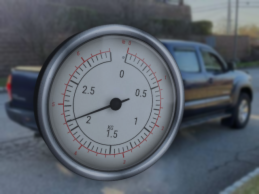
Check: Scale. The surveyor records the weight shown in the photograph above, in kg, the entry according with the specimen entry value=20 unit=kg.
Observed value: value=2.1 unit=kg
